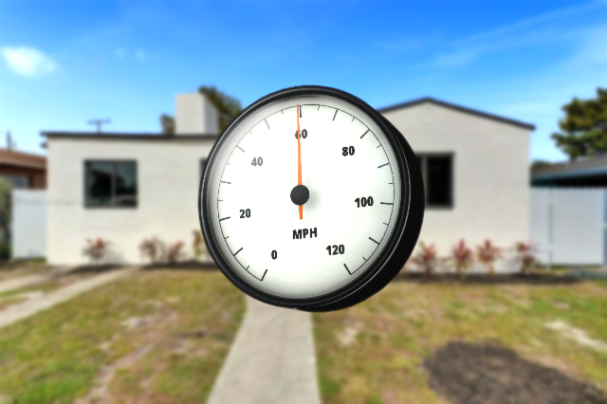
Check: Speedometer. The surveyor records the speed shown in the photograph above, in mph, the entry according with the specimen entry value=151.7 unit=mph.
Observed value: value=60 unit=mph
